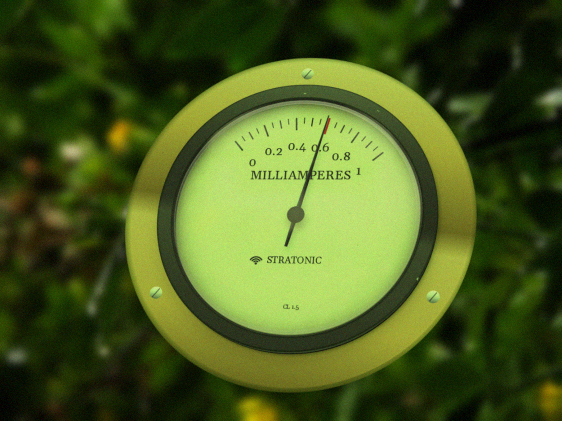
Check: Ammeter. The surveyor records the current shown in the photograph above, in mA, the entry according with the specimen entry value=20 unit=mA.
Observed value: value=0.6 unit=mA
